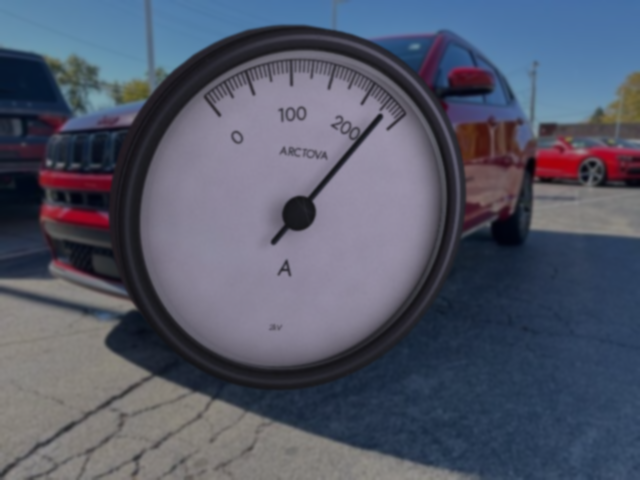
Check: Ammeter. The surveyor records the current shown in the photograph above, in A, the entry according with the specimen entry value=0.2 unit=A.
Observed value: value=225 unit=A
